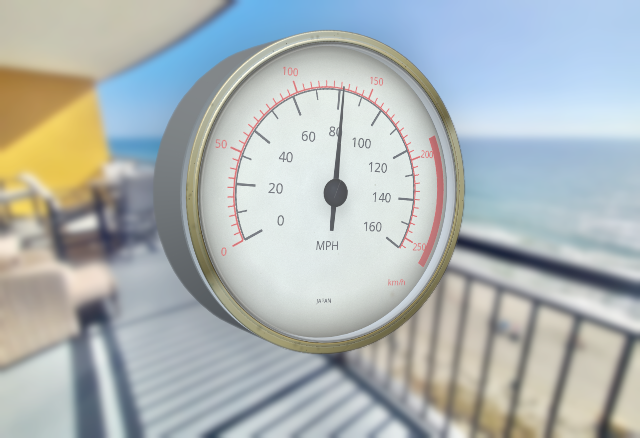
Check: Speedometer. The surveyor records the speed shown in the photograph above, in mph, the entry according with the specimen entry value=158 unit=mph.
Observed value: value=80 unit=mph
